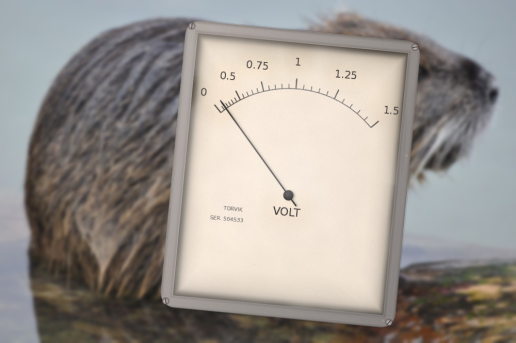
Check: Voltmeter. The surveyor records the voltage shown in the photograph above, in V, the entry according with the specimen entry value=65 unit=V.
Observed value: value=0.25 unit=V
